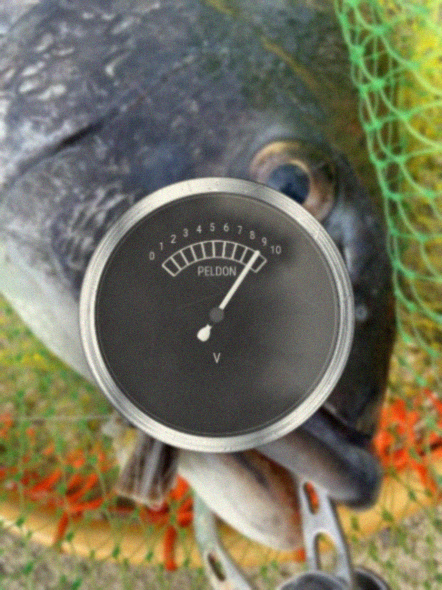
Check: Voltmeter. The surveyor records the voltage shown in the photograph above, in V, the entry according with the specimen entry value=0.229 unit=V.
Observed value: value=9 unit=V
